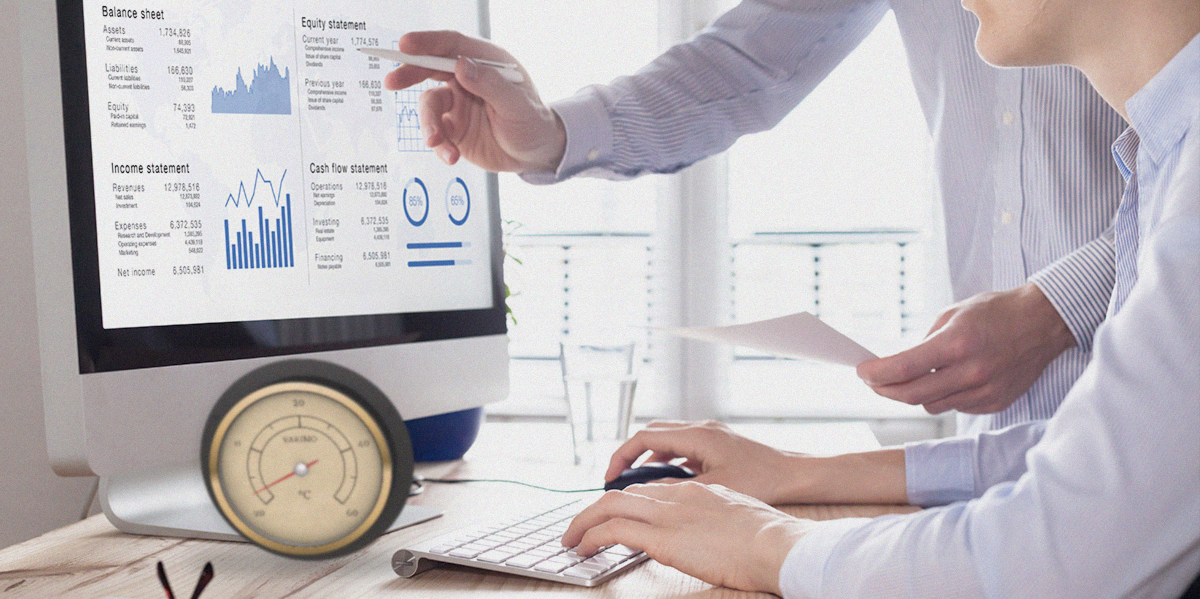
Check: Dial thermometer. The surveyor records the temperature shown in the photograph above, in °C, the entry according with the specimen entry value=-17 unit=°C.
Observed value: value=-15 unit=°C
